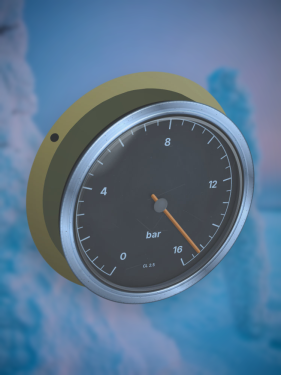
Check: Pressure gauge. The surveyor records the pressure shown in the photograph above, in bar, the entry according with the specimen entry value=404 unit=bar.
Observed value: value=15.25 unit=bar
